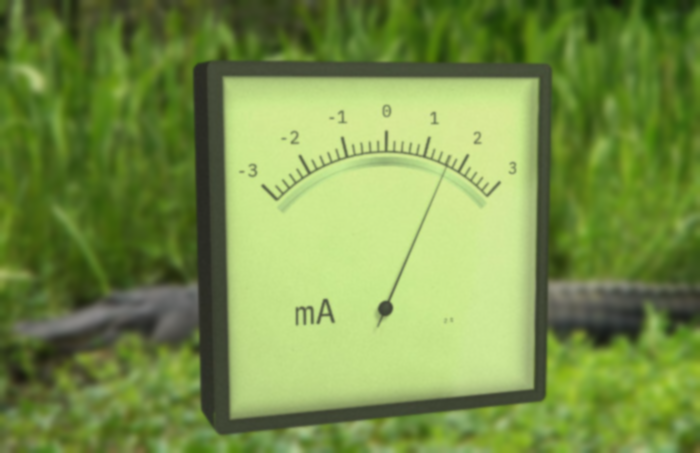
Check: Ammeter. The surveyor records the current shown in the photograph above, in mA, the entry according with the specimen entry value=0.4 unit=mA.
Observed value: value=1.6 unit=mA
